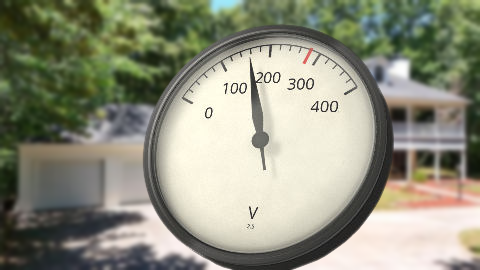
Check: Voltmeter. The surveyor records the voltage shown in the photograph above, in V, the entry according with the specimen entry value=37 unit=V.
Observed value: value=160 unit=V
